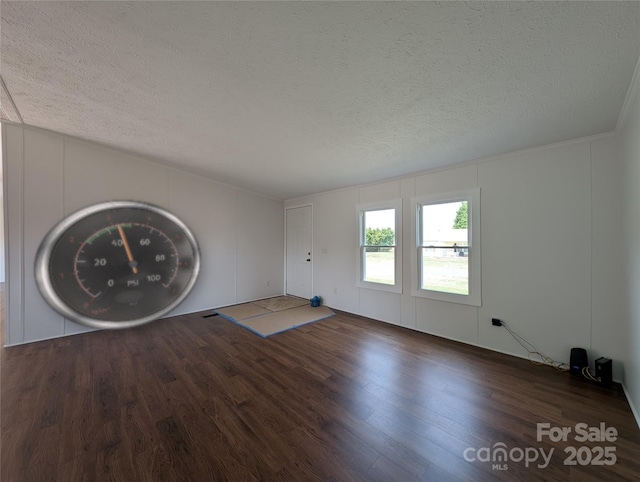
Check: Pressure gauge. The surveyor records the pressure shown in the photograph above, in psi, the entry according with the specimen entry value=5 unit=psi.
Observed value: value=45 unit=psi
